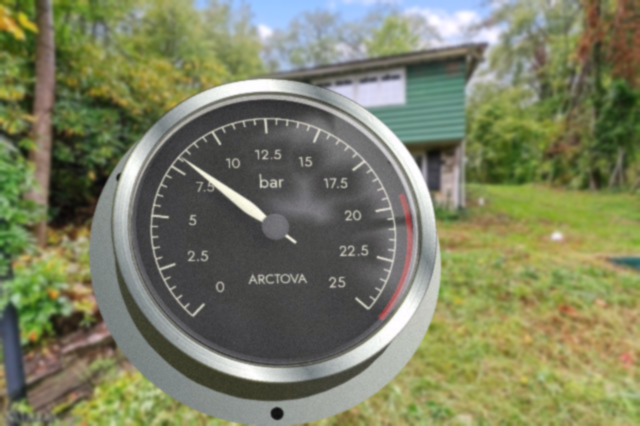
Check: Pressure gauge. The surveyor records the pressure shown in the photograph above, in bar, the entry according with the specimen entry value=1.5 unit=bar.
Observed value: value=8 unit=bar
